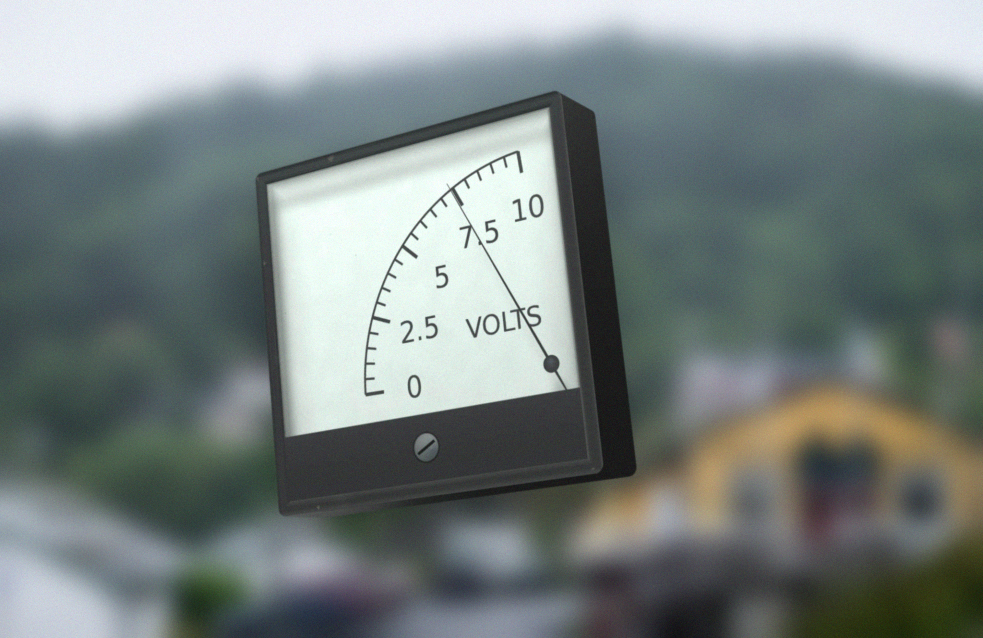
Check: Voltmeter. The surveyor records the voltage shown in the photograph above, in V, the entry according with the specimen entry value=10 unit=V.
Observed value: value=7.5 unit=V
